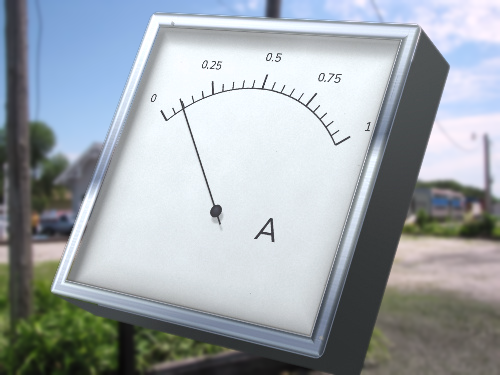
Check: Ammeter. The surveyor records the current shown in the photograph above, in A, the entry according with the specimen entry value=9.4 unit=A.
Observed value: value=0.1 unit=A
